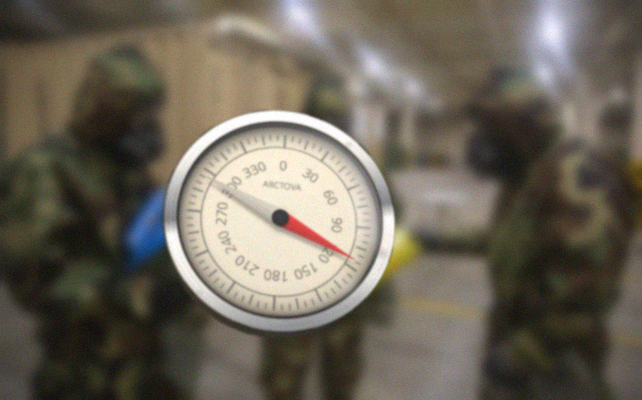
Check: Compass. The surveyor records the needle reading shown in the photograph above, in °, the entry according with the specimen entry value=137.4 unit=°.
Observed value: value=115 unit=°
